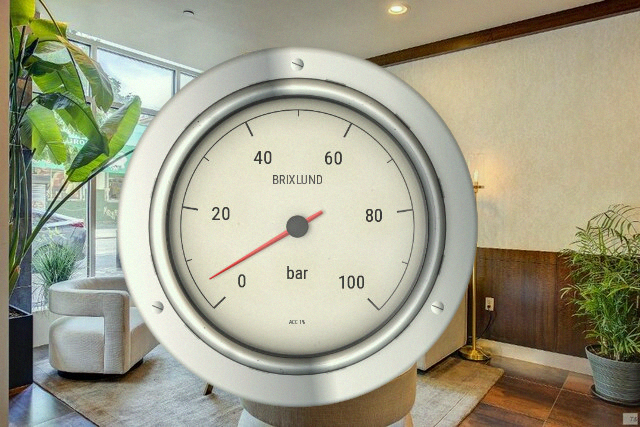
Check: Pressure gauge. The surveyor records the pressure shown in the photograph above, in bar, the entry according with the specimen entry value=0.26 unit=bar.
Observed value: value=5 unit=bar
